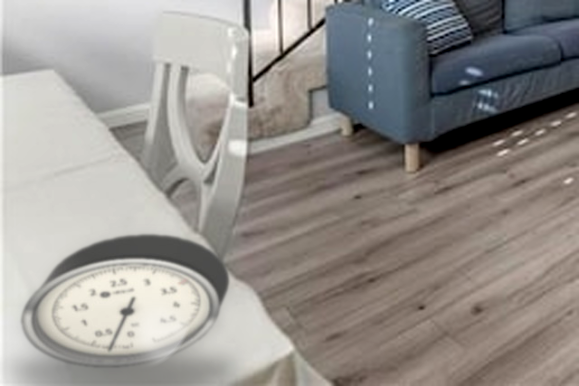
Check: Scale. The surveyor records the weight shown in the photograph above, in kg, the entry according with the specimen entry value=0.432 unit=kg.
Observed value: value=0.25 unit=kg
